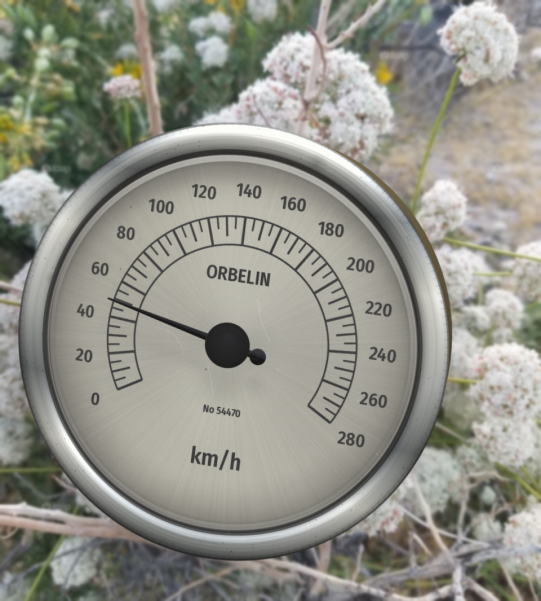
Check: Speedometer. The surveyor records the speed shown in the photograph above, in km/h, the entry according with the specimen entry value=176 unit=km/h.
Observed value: value=50 unit=km/h
